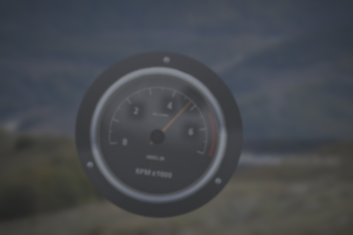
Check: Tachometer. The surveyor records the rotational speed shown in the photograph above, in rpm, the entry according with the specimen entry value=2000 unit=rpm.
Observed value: value=4750 unit=rpm
